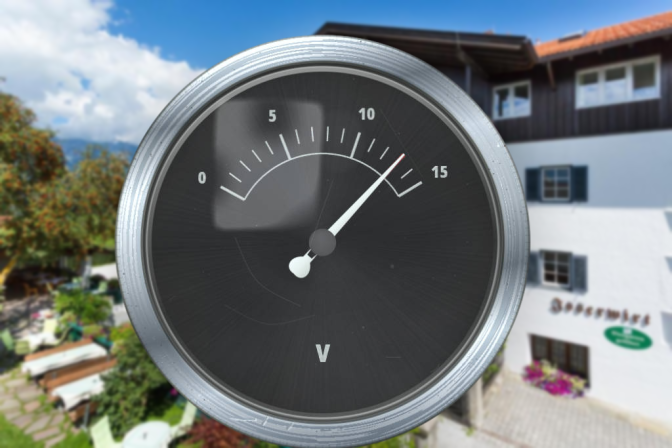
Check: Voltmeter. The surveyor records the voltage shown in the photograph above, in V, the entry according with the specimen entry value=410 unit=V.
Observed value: value=13 unit=V
